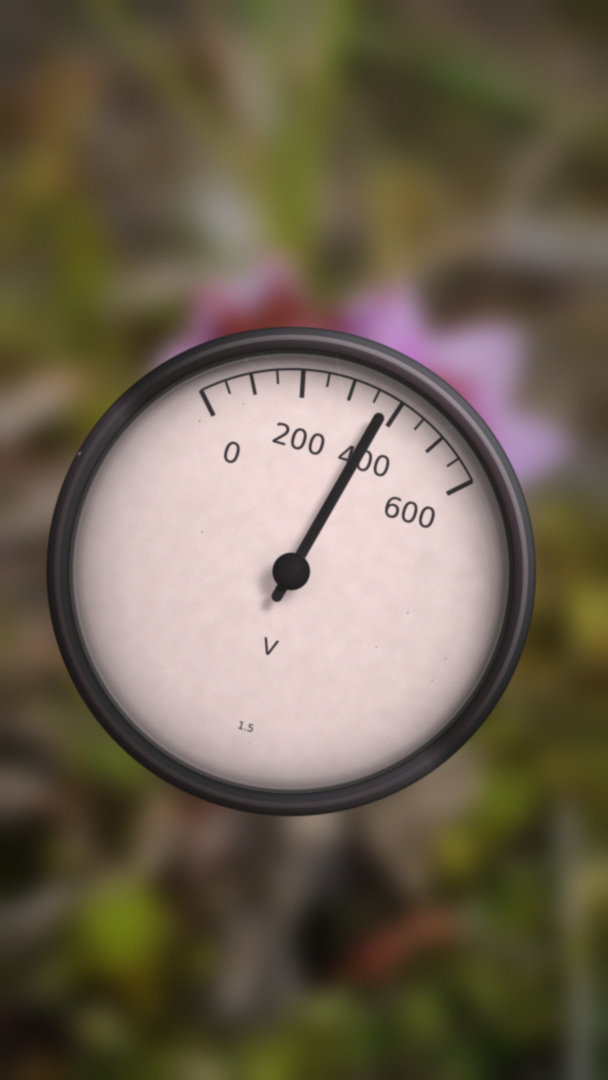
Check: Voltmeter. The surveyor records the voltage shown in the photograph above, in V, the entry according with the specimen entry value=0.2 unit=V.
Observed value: value=375 unit=V
